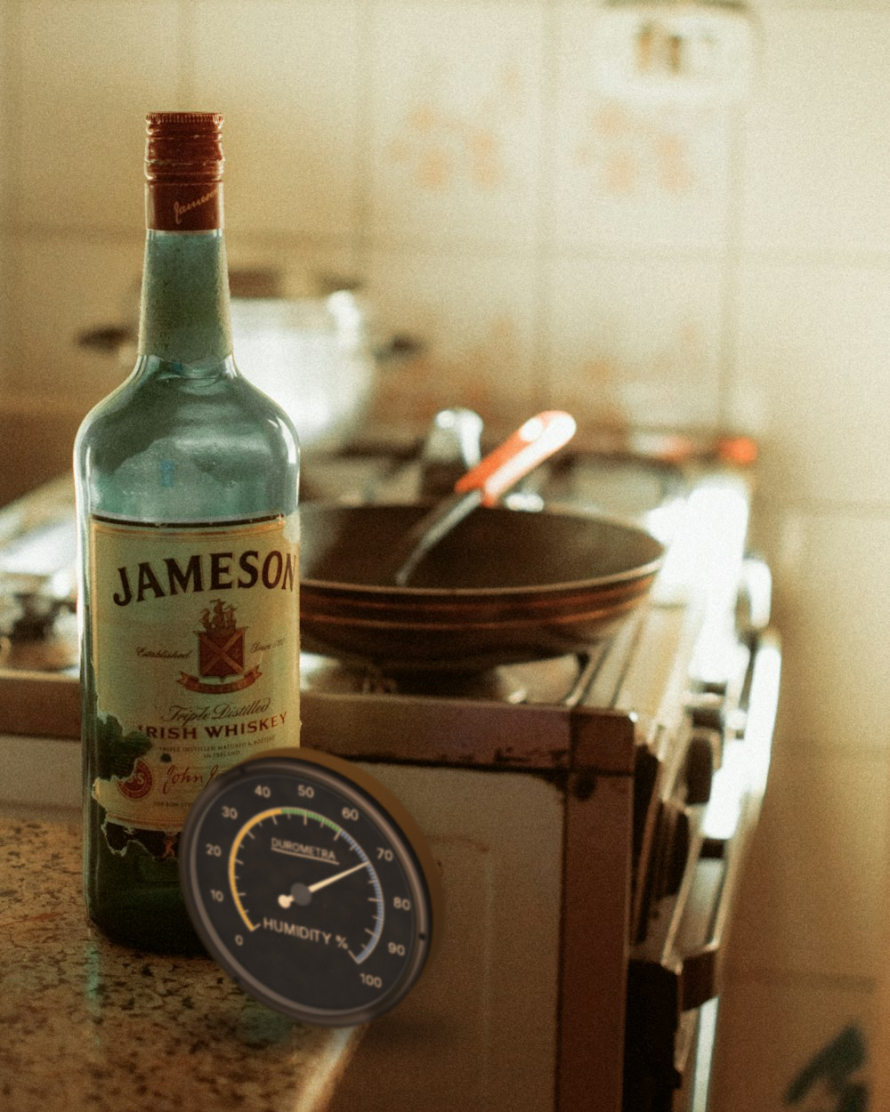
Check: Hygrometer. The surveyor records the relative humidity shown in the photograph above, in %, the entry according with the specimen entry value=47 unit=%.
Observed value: value=70 unit=%
